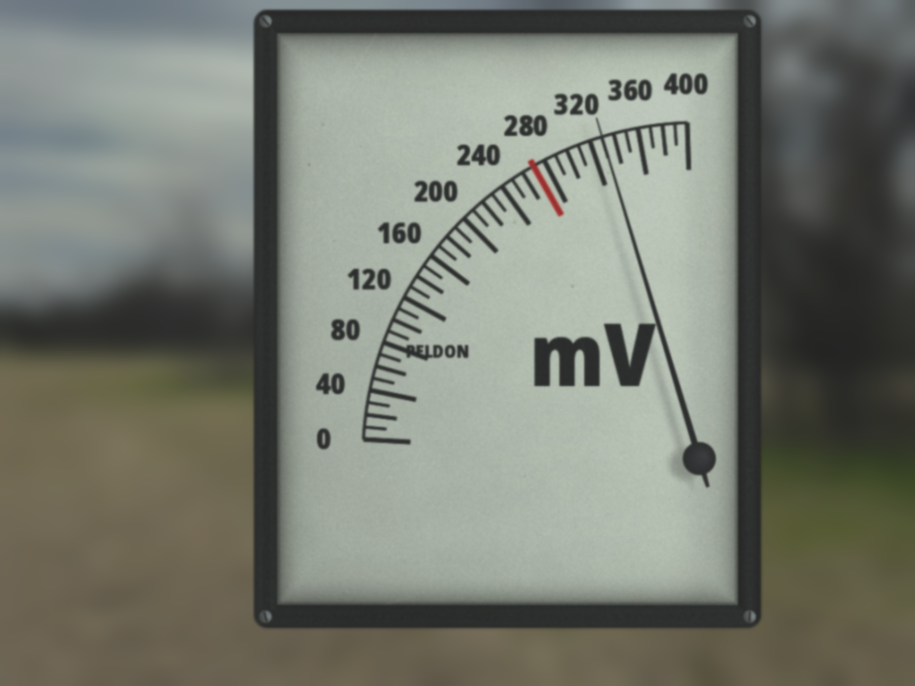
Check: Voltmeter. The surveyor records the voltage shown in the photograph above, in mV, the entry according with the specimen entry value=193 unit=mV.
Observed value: value=330 unit=mV
